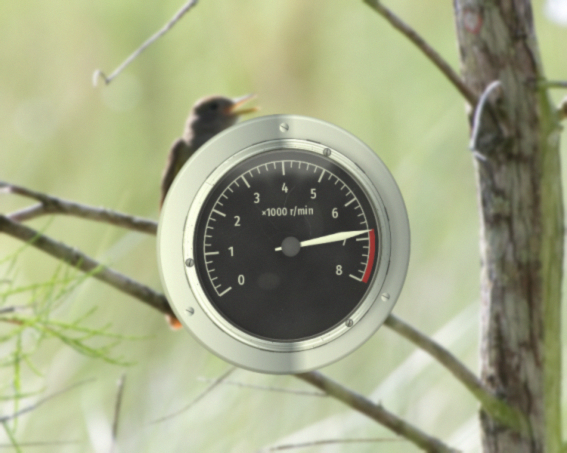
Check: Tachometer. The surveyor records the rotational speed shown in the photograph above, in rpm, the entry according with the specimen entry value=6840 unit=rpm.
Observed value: value=6800 unit=rpm
